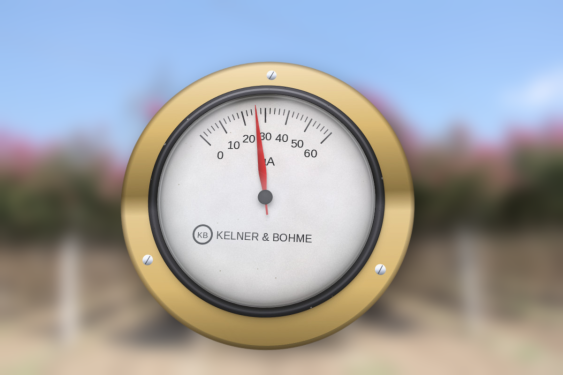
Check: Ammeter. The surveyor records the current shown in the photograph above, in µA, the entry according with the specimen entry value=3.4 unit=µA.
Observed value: value=26 unit=µA
